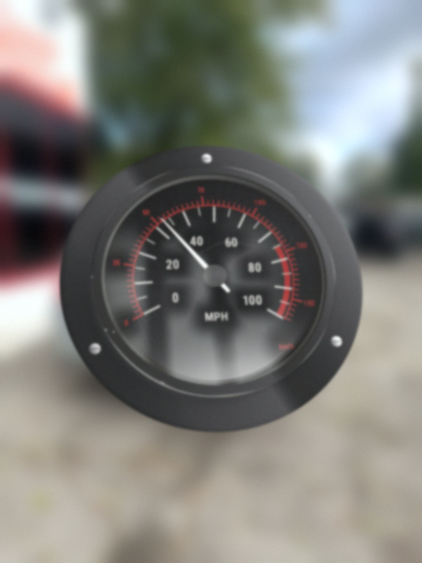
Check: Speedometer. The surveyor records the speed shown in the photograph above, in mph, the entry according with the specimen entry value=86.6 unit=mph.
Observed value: value=32.5 unit=mph
